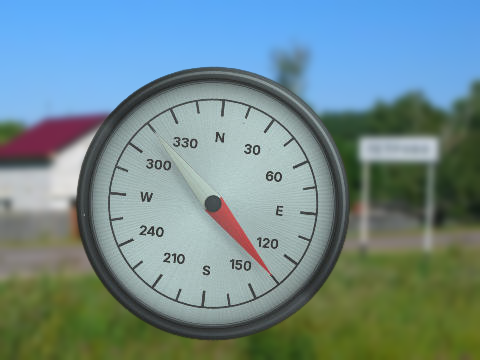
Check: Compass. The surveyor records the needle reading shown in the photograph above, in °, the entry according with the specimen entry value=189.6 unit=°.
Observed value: value=135 unit=°
